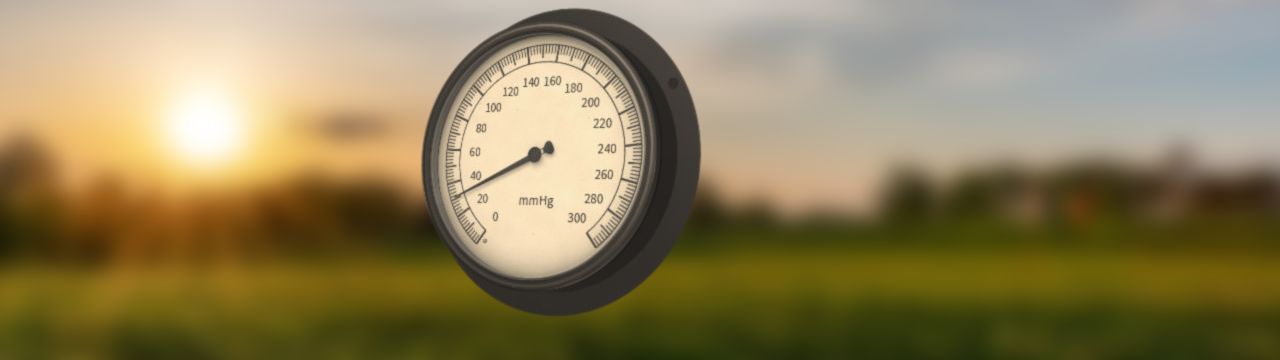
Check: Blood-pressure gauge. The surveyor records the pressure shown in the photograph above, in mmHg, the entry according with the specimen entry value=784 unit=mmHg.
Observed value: value=30 unit=mmHg
